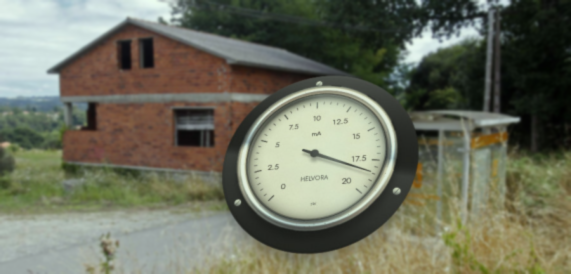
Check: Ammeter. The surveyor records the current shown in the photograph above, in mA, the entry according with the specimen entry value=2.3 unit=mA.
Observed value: value=18.5 unit=mA
